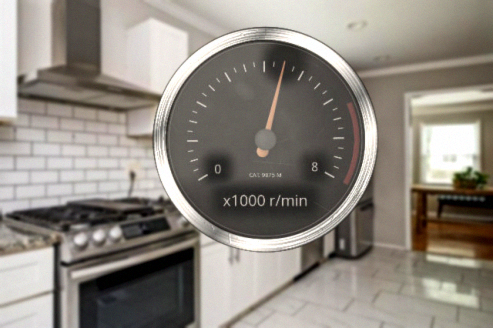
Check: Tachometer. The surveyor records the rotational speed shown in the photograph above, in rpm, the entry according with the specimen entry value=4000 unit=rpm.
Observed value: value=4500 unit=rpm
